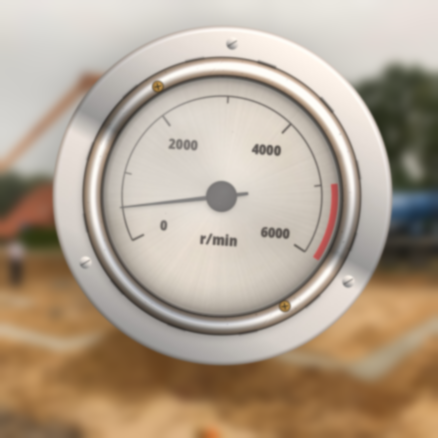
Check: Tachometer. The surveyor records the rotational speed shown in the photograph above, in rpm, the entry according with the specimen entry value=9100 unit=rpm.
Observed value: value=500 unit=rpm
